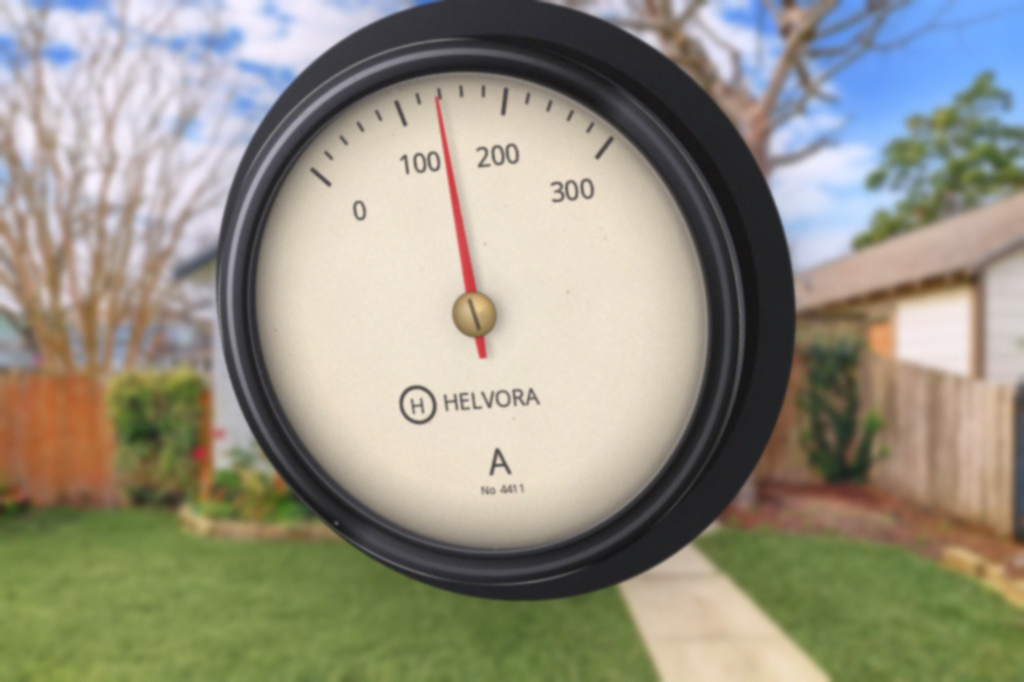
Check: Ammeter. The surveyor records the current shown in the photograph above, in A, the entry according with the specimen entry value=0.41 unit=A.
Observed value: value=140 unit=A
